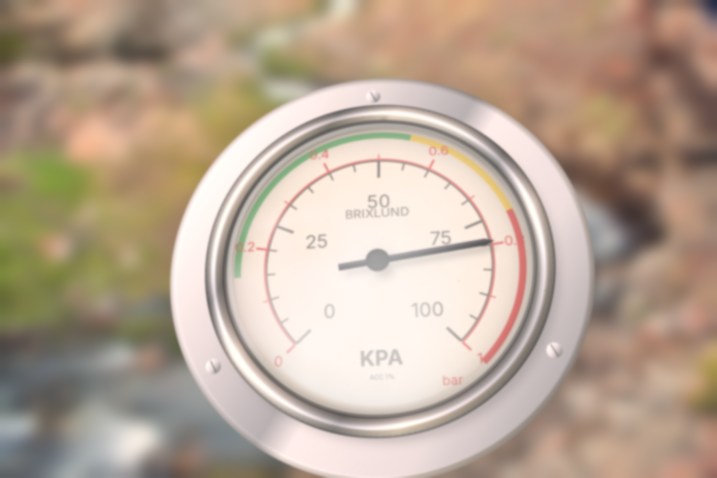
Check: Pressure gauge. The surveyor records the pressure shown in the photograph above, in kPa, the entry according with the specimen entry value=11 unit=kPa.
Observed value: value=80 unit=kPa
